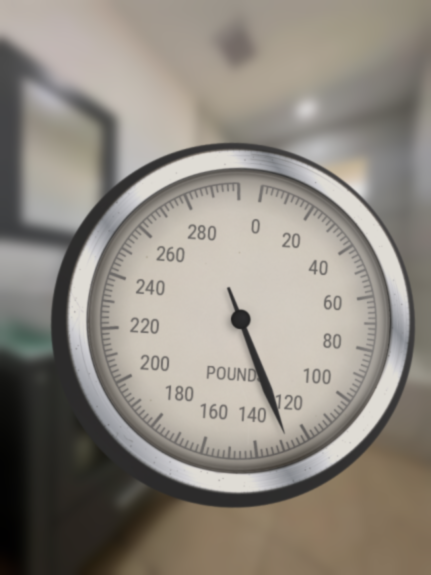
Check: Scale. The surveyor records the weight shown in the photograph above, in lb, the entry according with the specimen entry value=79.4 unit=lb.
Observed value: value=128 unit=lb
